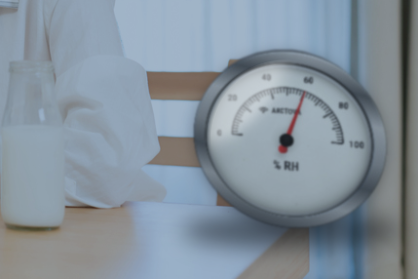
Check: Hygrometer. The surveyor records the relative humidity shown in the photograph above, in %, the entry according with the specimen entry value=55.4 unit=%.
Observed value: value=60 unit=%
